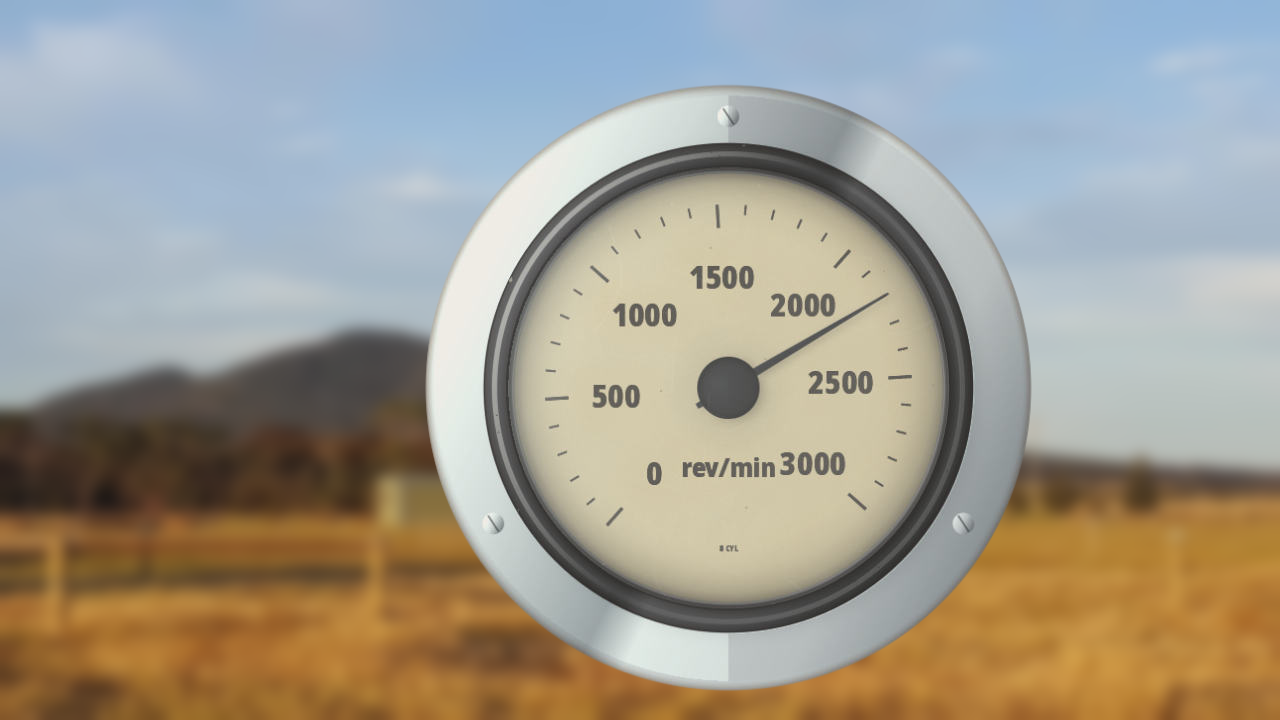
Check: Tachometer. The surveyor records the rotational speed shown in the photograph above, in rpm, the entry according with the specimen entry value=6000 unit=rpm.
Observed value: value=2200 unit=rpm
